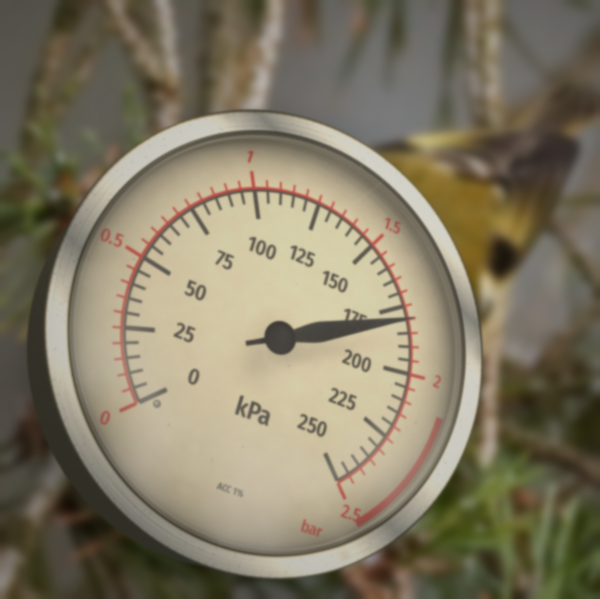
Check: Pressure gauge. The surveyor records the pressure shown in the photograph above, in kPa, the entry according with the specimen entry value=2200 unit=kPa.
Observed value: value=180 unit=kPa
